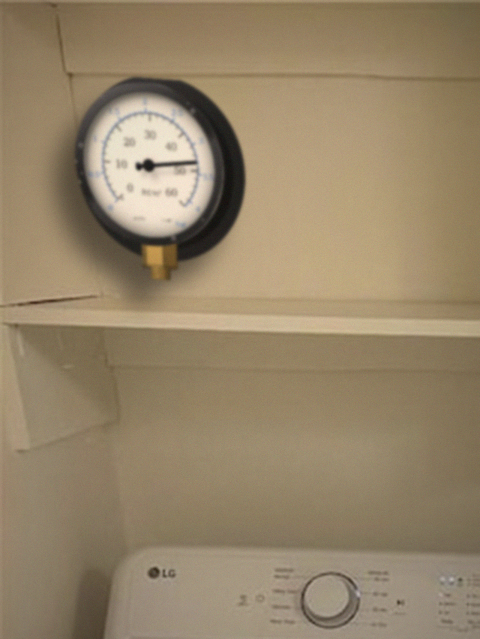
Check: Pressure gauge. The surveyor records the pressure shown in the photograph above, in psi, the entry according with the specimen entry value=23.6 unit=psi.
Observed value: value=48 unit=psi
